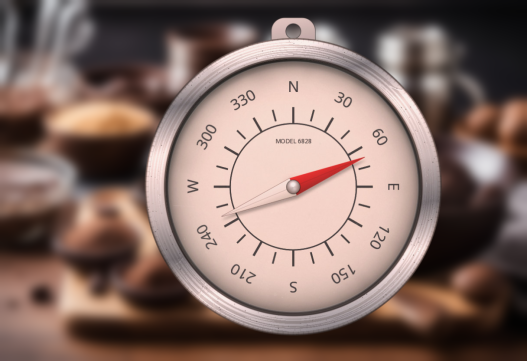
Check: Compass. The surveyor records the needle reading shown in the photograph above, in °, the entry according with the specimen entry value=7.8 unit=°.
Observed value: value=67.5 unit=°
